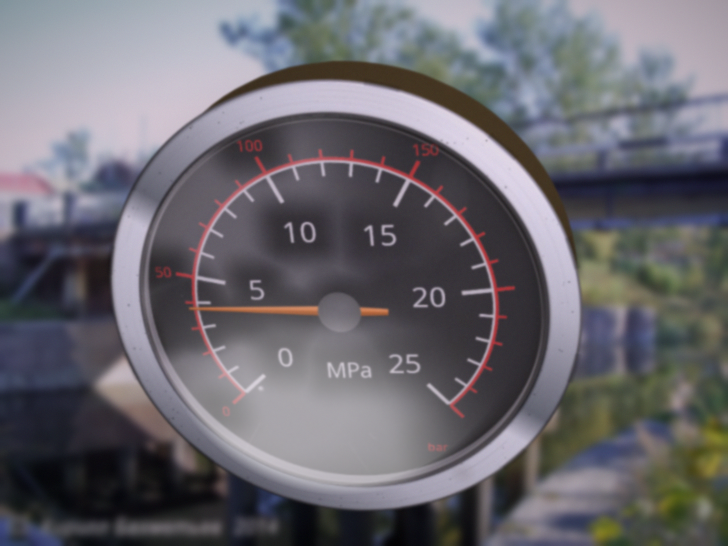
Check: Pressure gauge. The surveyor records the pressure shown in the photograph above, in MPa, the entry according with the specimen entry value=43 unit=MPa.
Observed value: value=4 unit=MPa
